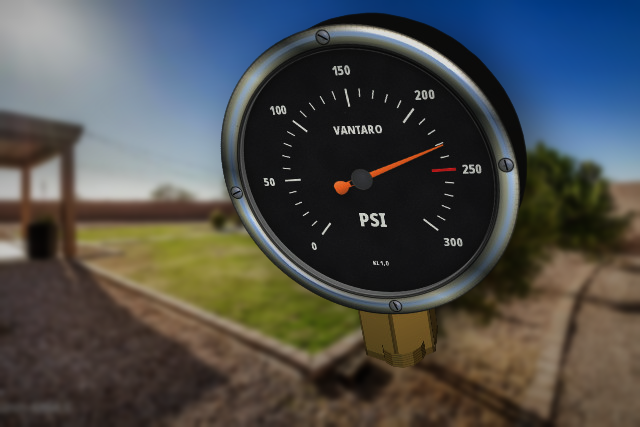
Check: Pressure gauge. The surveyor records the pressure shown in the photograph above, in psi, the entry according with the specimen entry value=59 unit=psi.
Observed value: value=230 unit=psi
